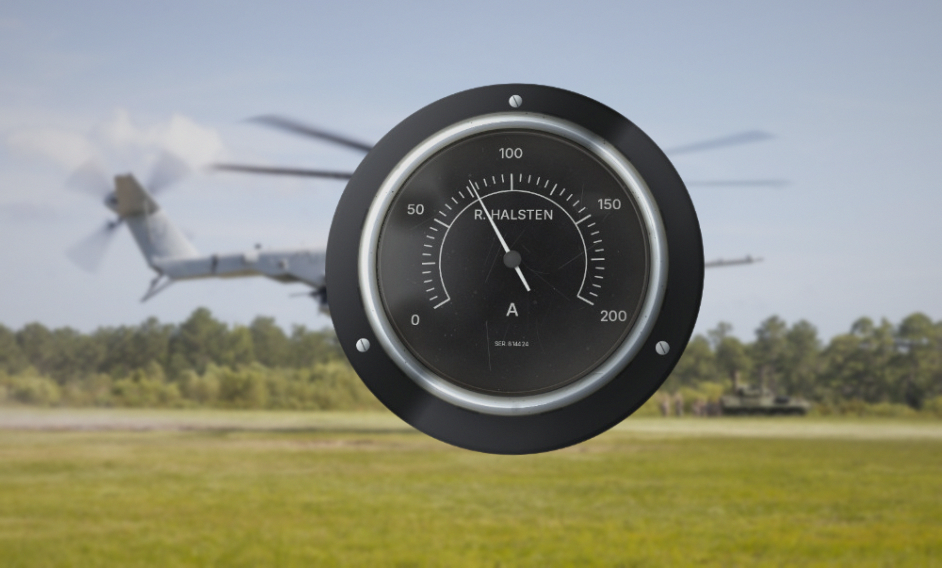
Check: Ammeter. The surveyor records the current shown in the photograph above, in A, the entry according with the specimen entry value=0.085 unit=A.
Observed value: value=77.5 unit=A
